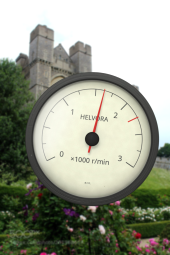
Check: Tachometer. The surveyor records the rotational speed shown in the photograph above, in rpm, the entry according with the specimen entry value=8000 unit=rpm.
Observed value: value=1625 unit=rpm
